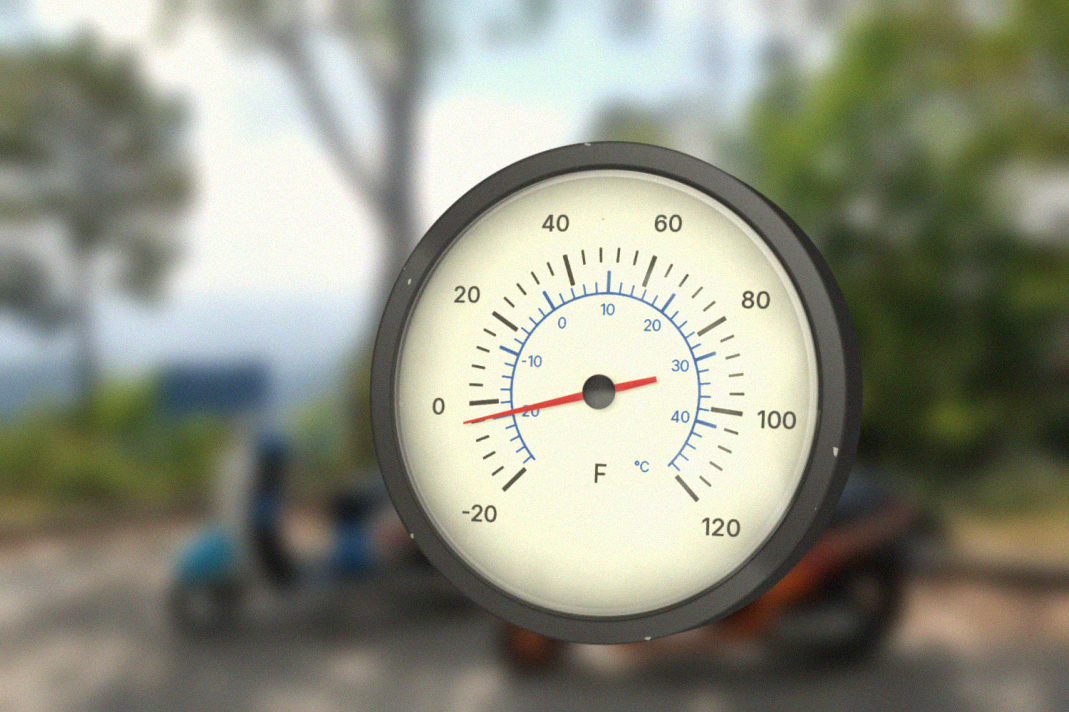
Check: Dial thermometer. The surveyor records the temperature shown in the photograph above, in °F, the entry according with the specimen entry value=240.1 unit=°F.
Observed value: value=-4 unit=°F
